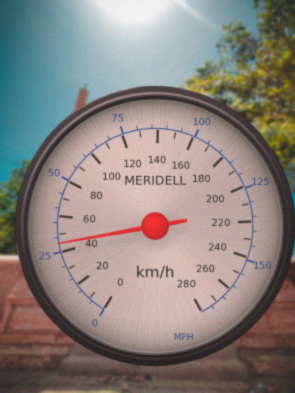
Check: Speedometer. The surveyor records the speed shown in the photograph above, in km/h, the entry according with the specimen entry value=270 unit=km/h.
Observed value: value=45 unit=km/h
